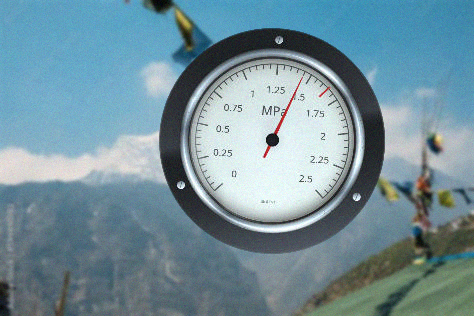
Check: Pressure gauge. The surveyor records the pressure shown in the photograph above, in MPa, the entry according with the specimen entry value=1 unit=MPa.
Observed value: value=1.45 unit=MPa
